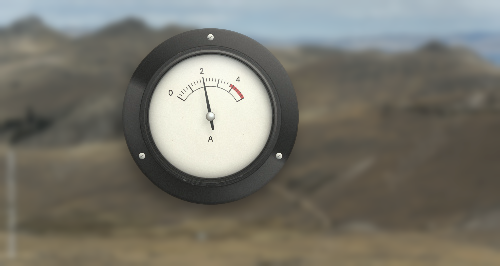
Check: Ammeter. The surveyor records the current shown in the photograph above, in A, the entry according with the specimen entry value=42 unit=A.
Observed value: value=2 unit=A
